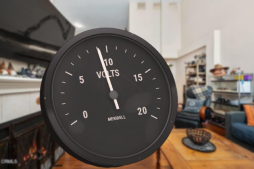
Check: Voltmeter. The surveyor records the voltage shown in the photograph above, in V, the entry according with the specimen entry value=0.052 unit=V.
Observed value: value=9 unit=V
